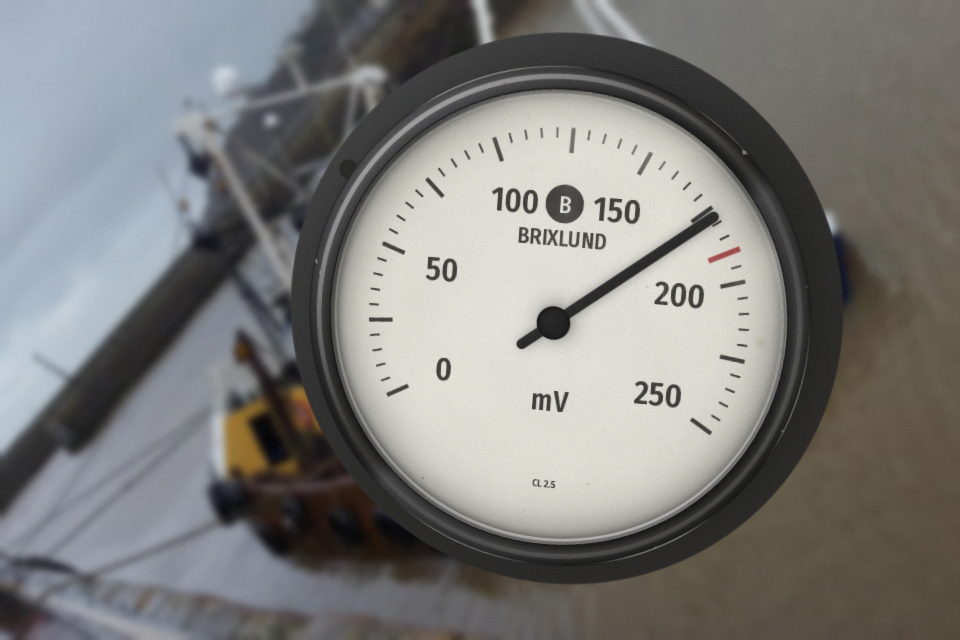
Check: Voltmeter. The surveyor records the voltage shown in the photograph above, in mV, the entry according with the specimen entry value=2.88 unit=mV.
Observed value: value=177.5 unit=mV
